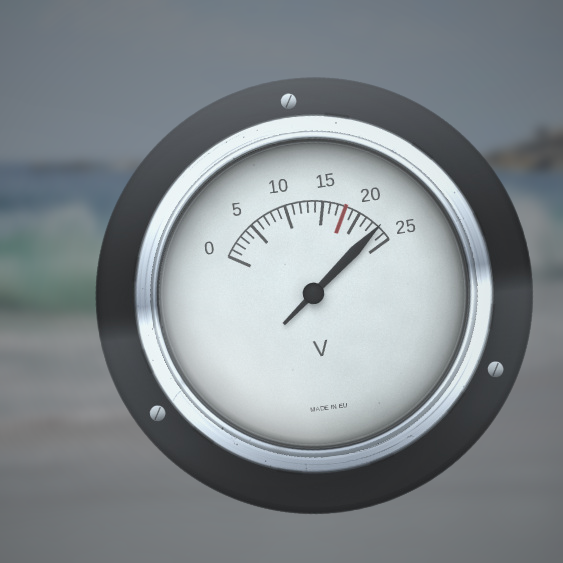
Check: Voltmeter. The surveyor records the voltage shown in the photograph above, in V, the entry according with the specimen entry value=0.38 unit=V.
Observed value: value=23 unit=V
